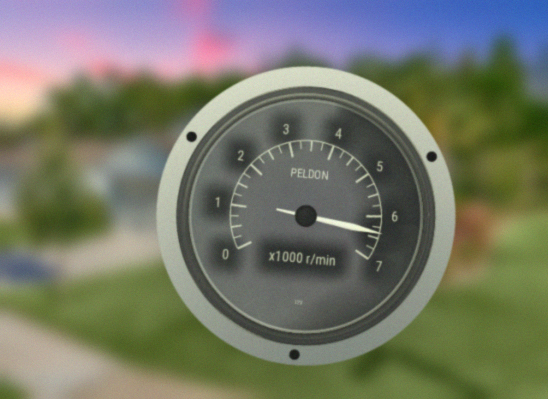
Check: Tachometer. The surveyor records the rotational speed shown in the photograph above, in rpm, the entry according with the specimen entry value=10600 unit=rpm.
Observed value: value=6375 unit=rpm
